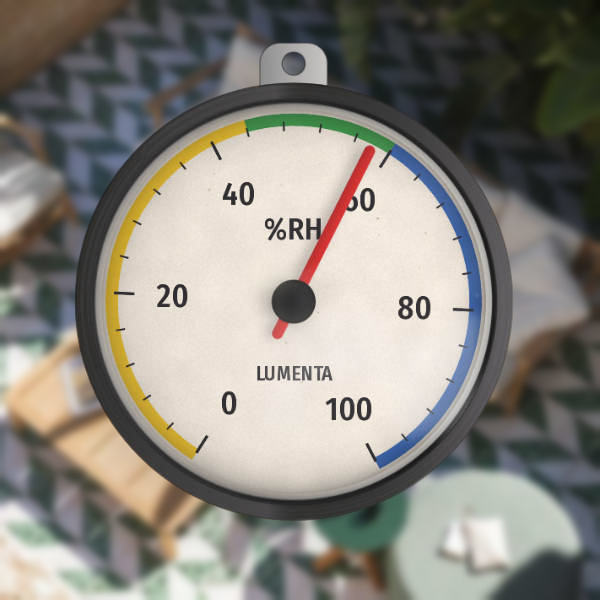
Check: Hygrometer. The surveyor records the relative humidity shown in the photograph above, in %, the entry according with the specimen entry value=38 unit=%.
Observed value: value=58 unit=%
